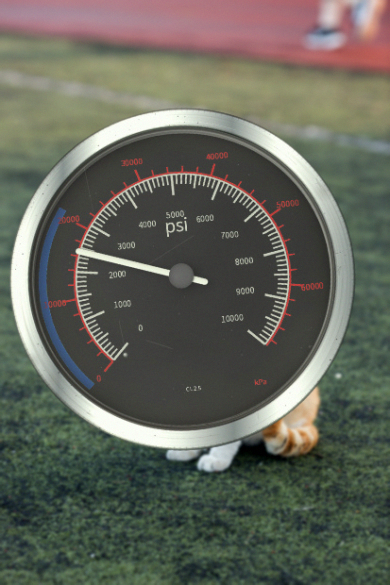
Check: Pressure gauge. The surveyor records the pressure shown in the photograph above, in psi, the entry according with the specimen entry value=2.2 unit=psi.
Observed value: value=2400 unit=psi
